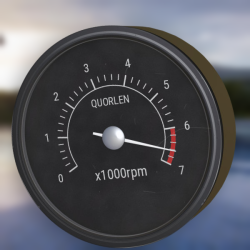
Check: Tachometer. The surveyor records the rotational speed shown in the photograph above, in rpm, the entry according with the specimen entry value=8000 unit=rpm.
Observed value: value=6600 unit=rpm
